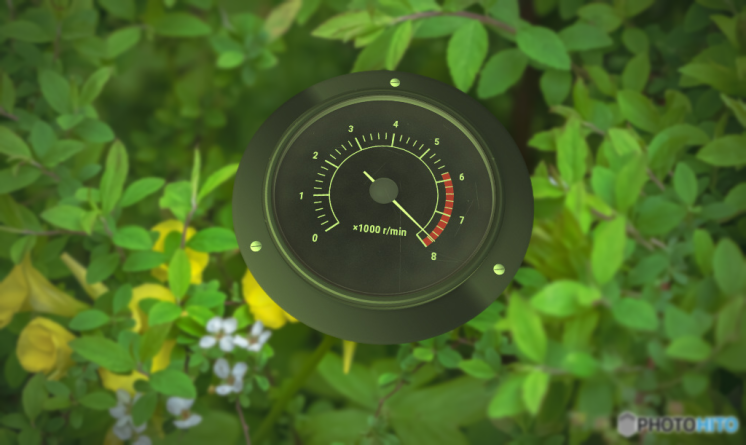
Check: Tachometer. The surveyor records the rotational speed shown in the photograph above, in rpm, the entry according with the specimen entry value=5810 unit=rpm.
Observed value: value=7800 unit=rpm
